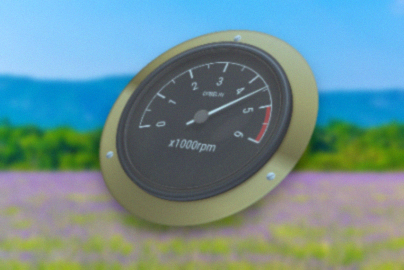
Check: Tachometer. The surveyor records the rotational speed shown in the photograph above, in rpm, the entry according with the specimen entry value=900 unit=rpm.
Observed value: value=4500 unit=rpm
